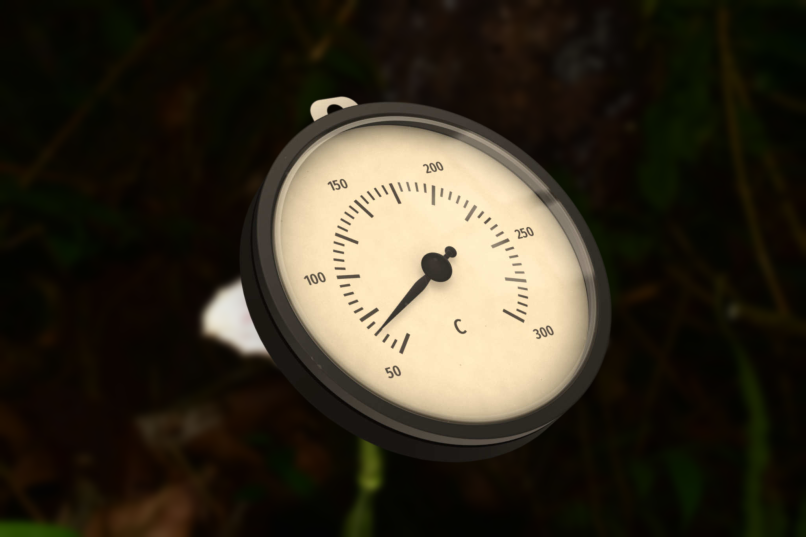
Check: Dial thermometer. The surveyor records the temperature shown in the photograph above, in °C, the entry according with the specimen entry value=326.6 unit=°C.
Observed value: value=65 unit=°C
